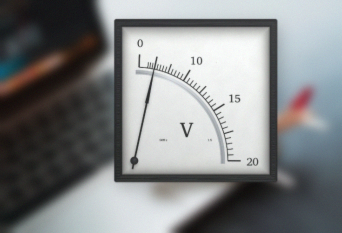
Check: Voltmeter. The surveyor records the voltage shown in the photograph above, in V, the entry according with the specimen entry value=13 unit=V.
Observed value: value=5 unit=V
